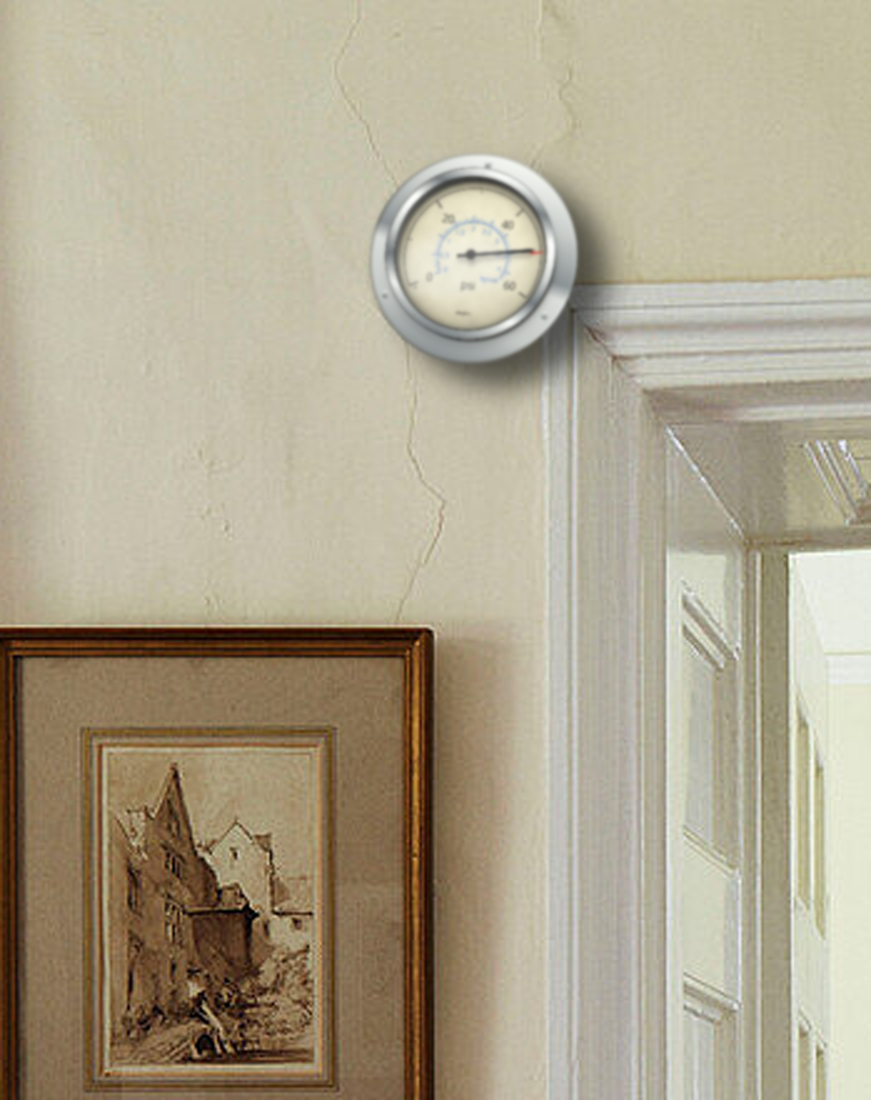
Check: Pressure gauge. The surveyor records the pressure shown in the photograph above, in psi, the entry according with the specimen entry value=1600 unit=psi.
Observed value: value=50 unit=psi
